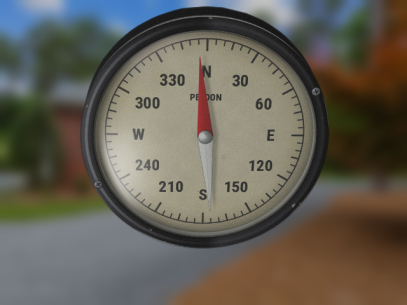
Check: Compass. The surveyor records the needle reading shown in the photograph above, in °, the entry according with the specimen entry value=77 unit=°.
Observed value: value=355 unit=°
